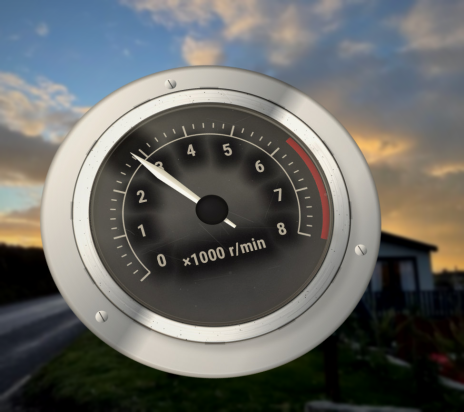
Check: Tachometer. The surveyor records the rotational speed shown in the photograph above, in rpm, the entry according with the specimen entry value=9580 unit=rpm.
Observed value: value=2800 unit=rpm
